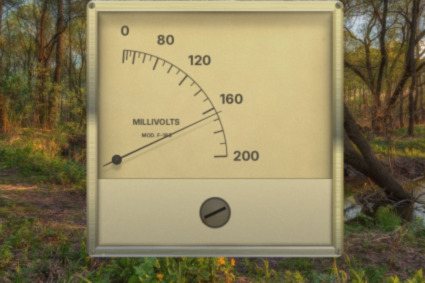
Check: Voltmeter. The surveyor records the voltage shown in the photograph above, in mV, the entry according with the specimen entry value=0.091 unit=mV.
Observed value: value=165 unit=mV
